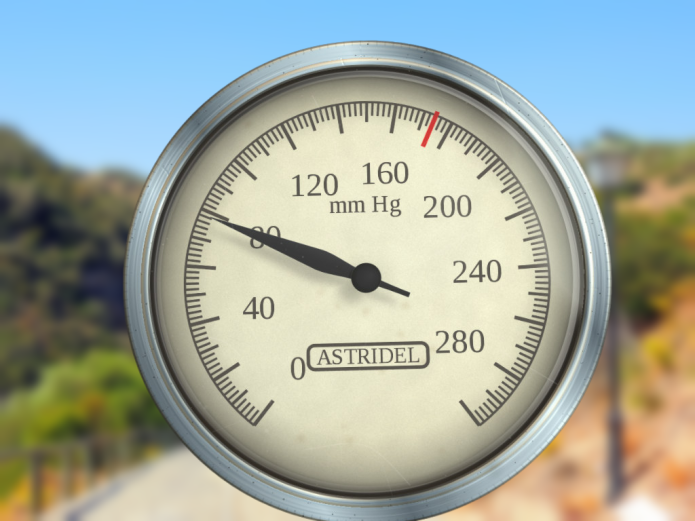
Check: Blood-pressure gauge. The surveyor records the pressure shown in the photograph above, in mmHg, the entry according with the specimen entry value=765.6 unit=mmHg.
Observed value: value=78 unit=mmHg
